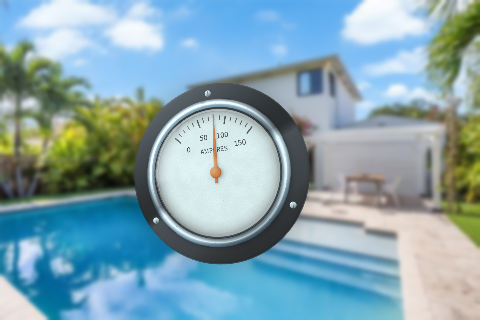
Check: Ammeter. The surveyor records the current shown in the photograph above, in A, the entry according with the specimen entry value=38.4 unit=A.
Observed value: value=80 unit=A
